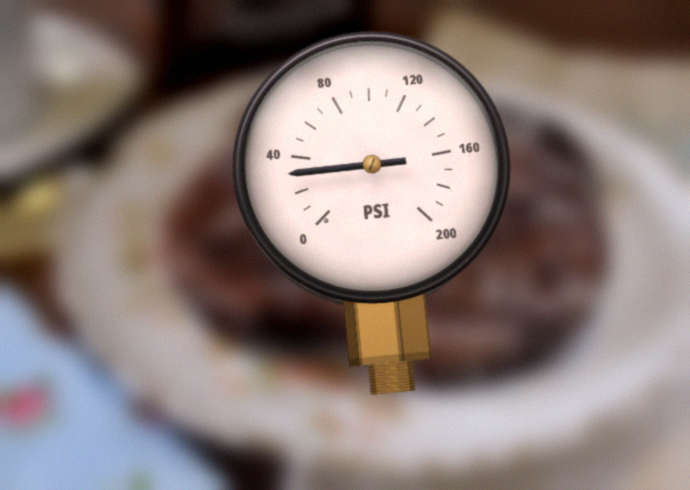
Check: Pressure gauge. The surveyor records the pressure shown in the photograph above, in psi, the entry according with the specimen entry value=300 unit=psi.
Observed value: value=30 unit=psi
